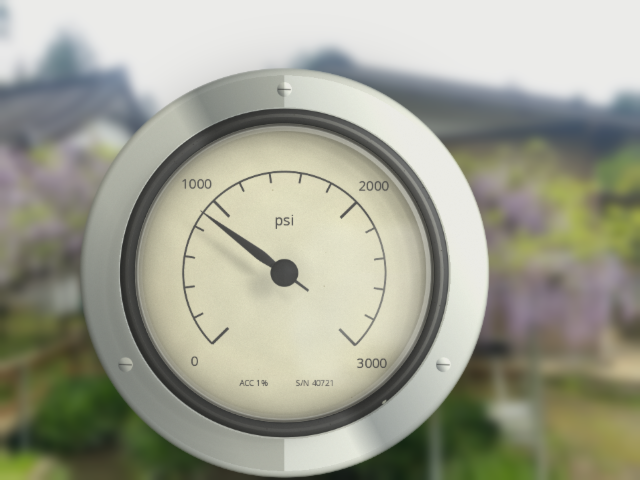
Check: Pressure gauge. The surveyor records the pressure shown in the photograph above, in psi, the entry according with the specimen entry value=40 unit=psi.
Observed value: value=900 unit=psi
